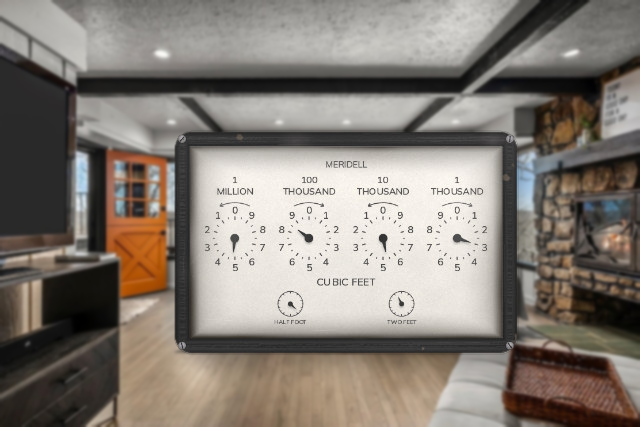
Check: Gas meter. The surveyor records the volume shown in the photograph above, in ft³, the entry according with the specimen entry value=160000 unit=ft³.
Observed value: value=485300 unit=ft³
